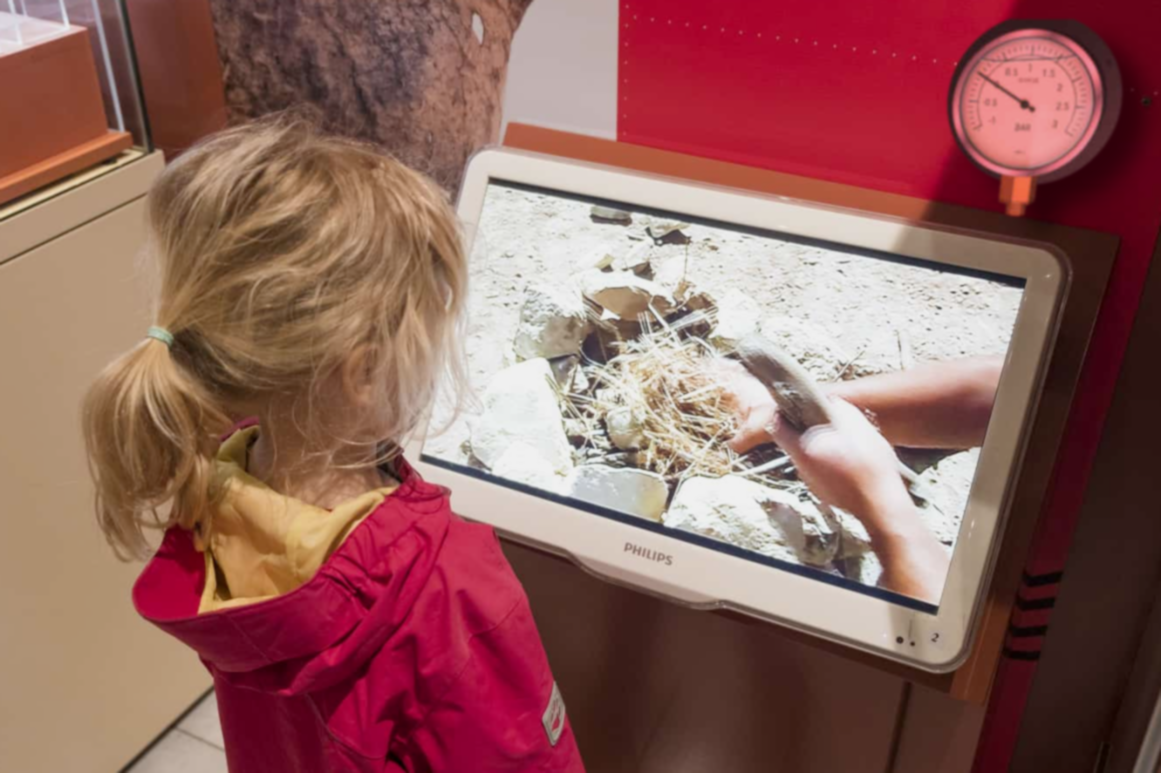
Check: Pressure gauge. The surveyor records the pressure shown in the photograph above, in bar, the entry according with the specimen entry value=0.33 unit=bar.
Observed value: value=0 unit=bar
